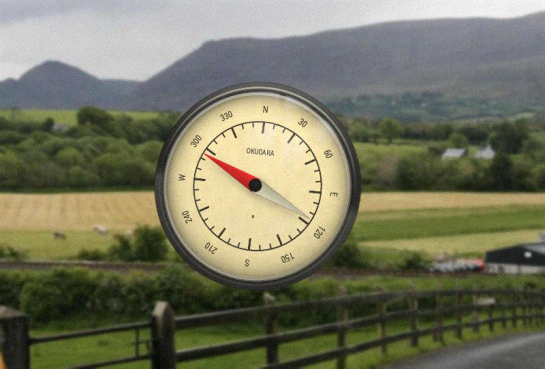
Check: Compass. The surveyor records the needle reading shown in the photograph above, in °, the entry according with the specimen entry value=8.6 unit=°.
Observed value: value=295 unit=°
